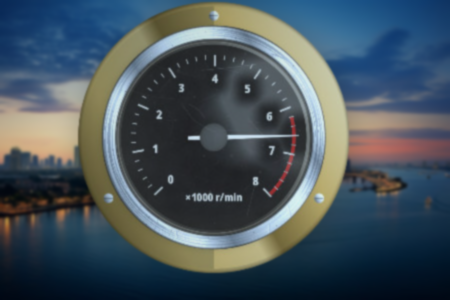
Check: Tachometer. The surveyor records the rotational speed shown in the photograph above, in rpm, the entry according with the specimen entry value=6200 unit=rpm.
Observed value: value=6600 unit=rpm
